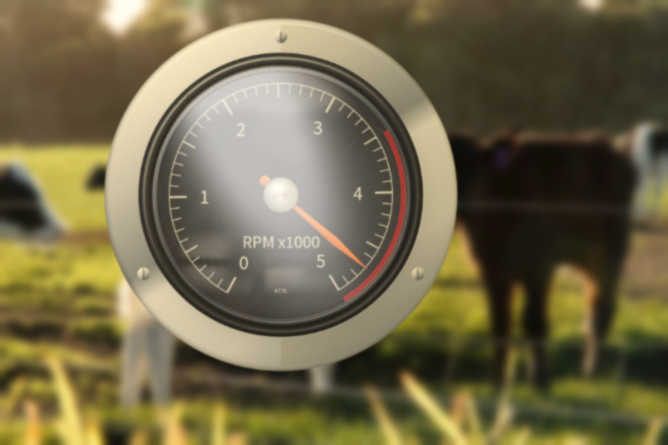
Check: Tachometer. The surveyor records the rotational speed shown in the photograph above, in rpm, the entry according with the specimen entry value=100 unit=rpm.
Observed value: value=4700 unit=rpm
